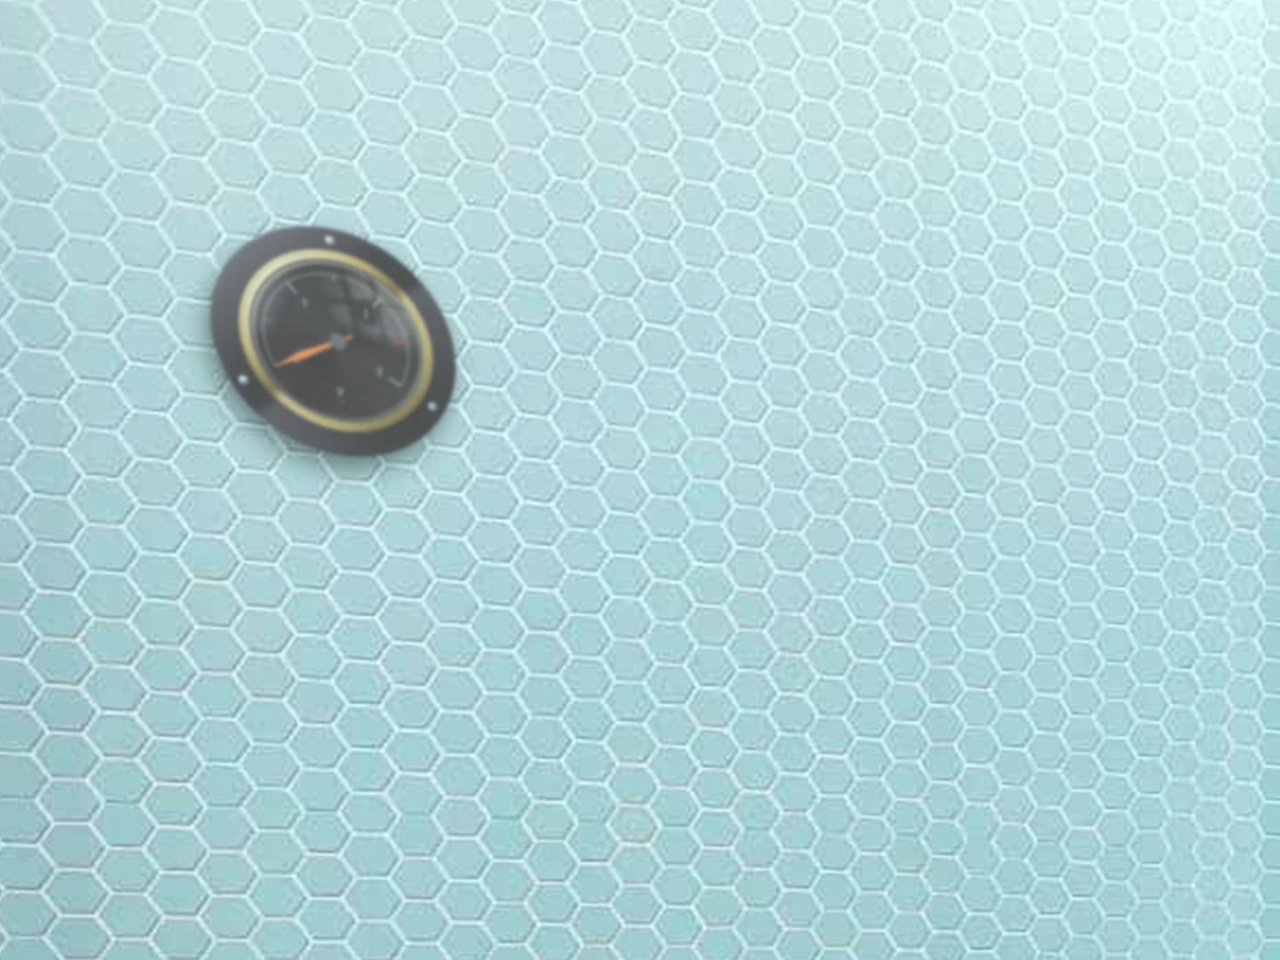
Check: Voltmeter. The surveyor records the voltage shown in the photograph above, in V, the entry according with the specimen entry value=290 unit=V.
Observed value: value=0 unit=V
